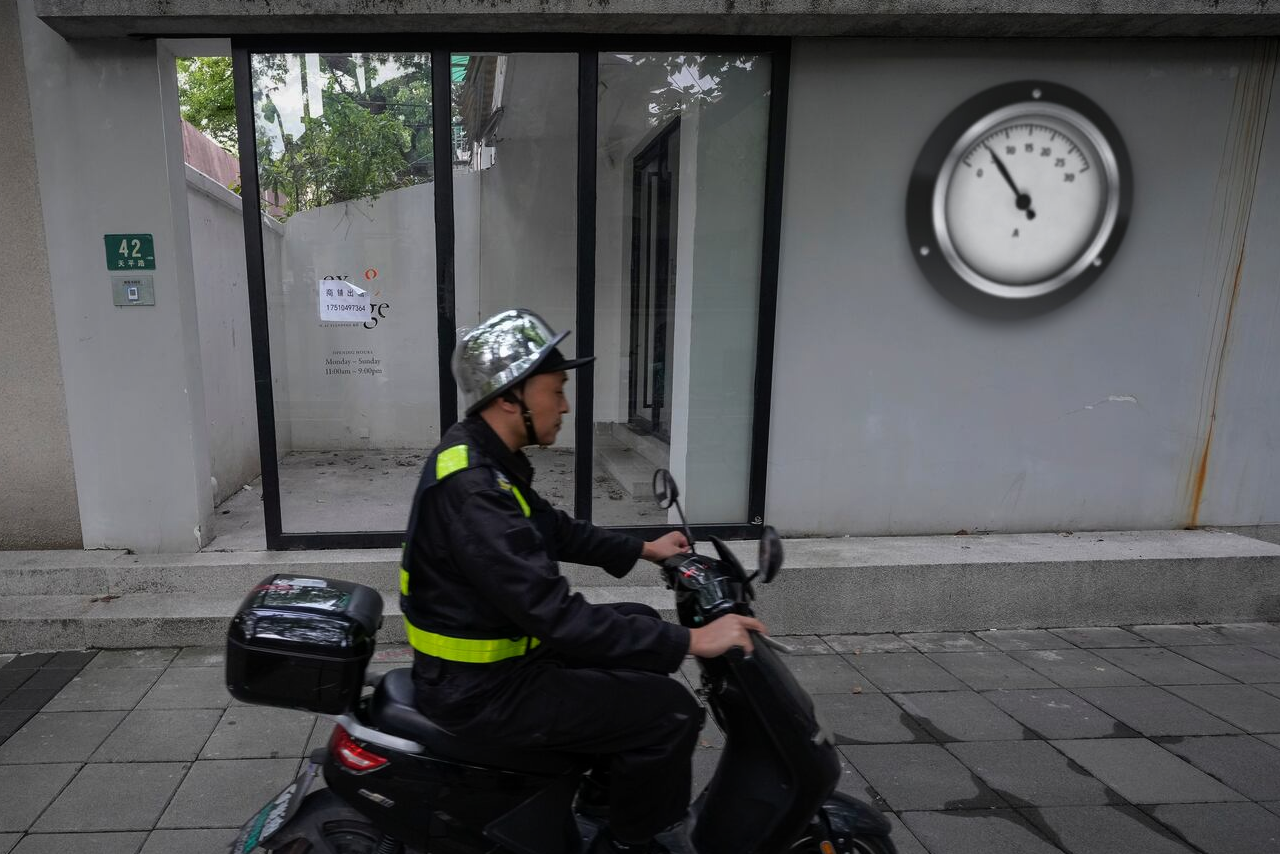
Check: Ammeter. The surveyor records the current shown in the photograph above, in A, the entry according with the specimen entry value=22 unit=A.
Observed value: value=5 unit=A
